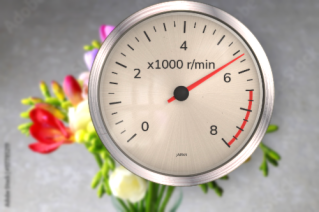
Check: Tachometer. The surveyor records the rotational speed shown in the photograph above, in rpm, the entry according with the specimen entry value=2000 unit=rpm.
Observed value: value=5625 unit=rpm
